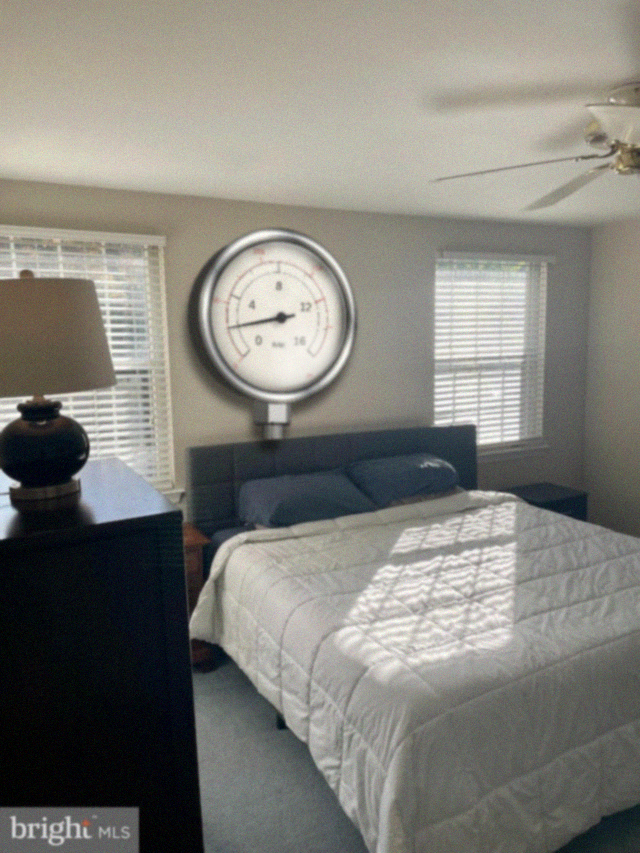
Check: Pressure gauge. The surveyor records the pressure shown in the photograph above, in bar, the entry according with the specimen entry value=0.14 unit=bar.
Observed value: value=2 unit=bar
